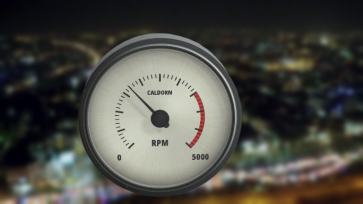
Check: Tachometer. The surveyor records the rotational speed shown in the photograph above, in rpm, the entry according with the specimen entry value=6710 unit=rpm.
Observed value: value=1700 unit=rpm
